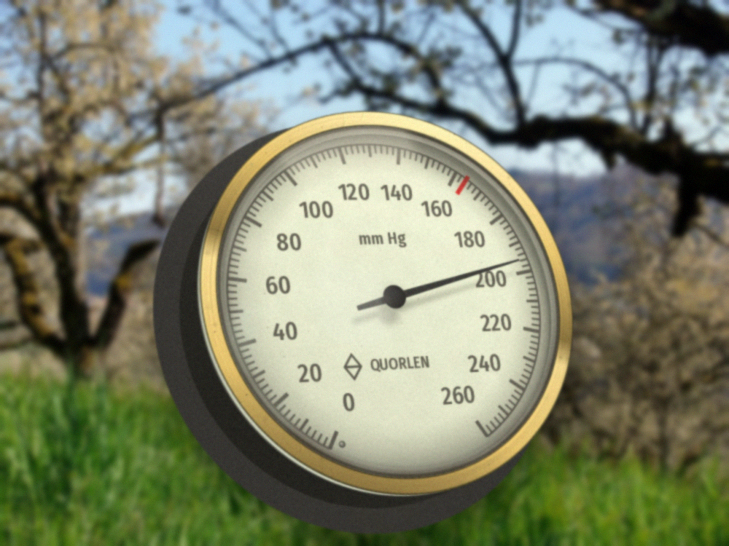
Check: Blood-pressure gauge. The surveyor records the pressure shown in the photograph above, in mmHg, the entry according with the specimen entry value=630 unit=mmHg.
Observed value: value=196 unit=mmHg
